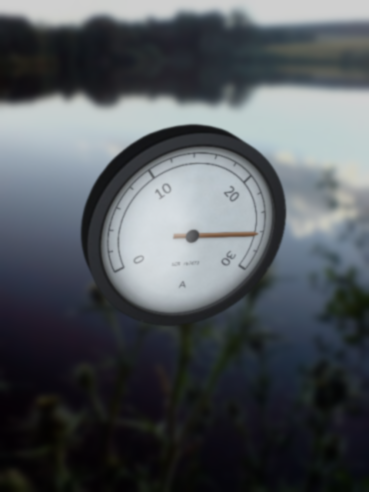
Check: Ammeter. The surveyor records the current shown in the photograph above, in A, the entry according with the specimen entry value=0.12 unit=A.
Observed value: value=26 unit=A
